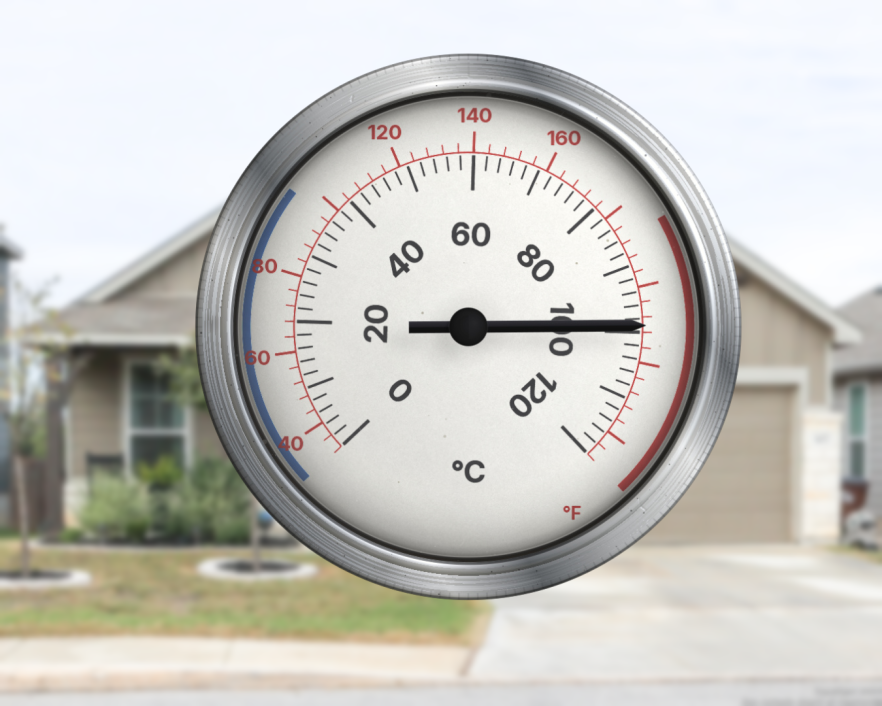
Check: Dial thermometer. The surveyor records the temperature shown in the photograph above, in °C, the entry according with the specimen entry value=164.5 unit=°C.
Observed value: value=99 unit=°C
